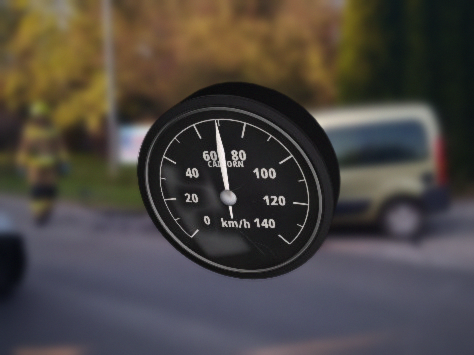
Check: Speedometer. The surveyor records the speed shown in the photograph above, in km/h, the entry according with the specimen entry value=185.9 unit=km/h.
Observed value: value=70 unit=km/h
